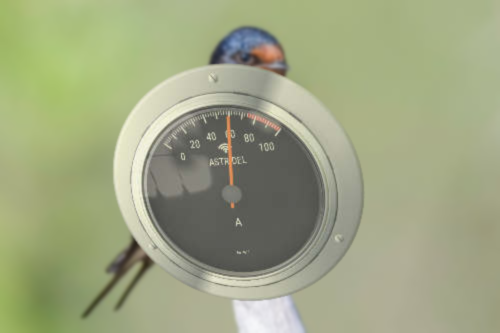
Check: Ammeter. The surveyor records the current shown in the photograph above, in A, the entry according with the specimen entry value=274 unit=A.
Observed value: value=60 unit=A
